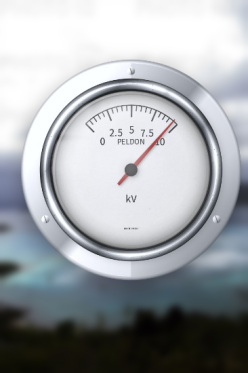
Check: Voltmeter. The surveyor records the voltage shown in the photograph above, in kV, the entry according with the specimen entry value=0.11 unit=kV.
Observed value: value=9.5 unit=kV
